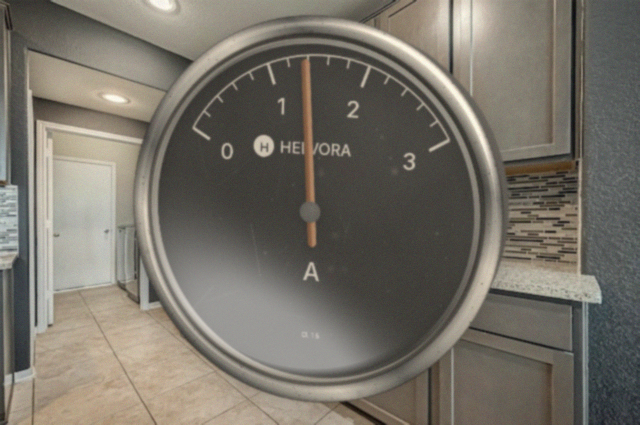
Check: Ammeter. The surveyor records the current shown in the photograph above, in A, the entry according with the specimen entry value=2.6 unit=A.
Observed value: value=1.4 unit=A
